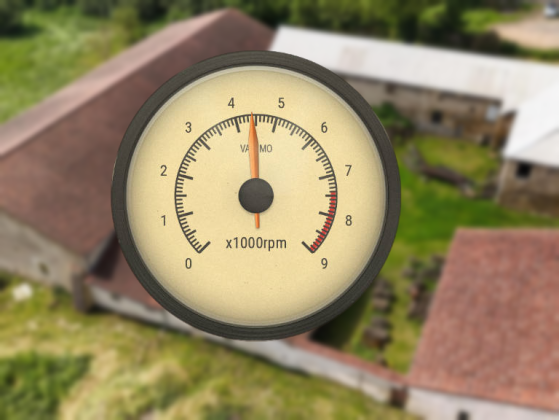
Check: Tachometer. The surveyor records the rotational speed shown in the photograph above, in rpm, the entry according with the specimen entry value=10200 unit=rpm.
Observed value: value=4400 unit=rpm
